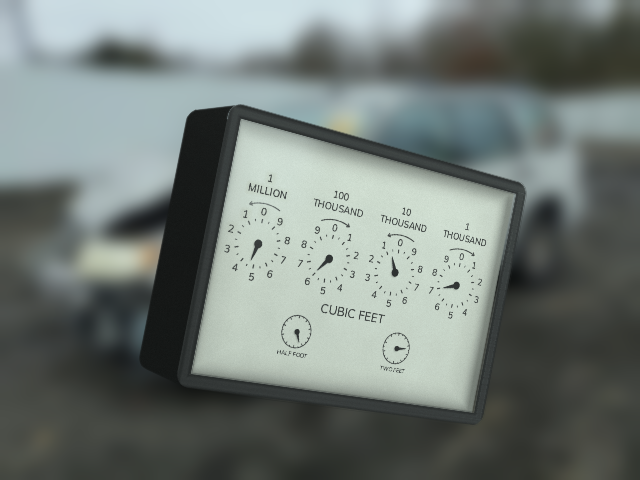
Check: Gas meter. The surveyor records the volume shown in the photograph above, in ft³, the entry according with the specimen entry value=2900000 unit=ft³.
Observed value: value=460700 unit=ft³
